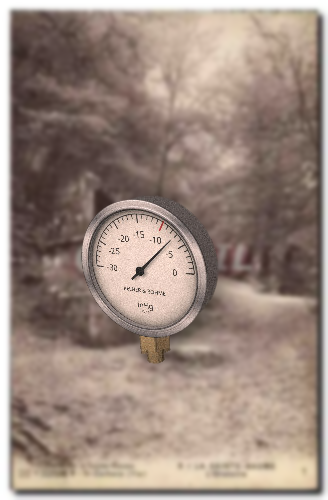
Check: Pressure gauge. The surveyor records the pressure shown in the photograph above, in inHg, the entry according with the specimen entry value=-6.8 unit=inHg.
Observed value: value=-7 unit=inHg
